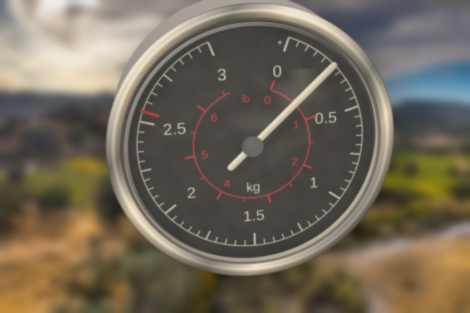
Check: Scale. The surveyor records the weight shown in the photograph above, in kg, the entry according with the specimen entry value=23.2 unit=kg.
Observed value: value=0.25 unit=kg
